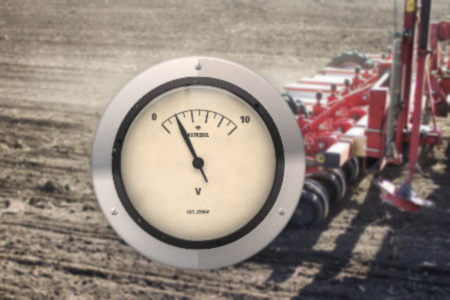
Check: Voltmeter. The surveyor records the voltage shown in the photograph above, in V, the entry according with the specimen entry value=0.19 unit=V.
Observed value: value=2 unit=V
